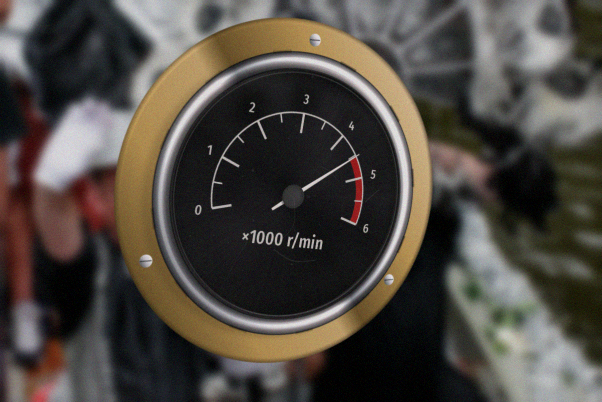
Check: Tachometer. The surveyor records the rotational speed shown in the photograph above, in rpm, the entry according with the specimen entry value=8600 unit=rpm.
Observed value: value=4500 unit=rpm
